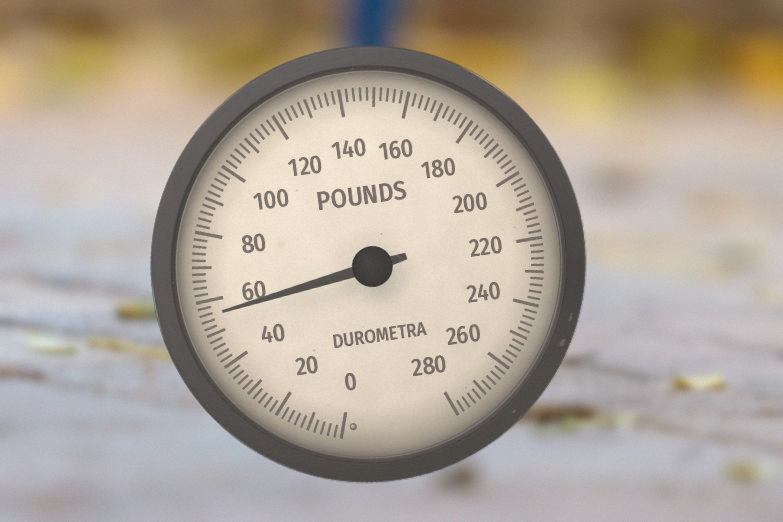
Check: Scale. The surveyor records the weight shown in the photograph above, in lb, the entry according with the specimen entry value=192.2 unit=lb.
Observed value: value=56 unit=lb
